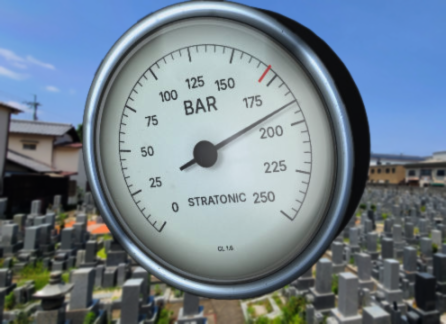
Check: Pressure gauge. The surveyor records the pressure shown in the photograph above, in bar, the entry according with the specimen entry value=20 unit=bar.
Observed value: value=190 unit=bar
